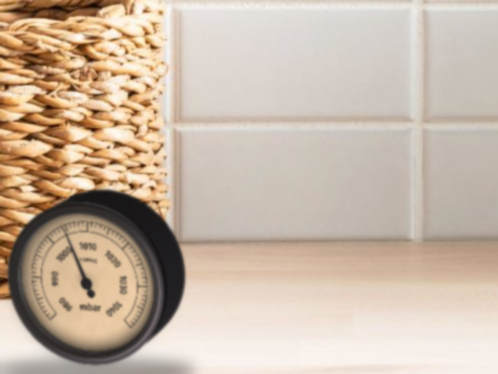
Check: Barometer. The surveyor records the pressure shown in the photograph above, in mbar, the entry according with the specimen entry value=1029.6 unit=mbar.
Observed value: value=1005 unit=mbar
